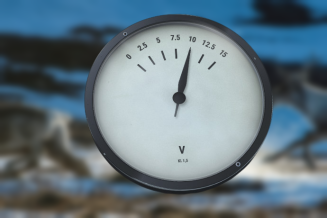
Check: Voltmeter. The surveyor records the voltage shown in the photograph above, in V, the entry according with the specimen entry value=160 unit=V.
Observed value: value=10 unit=V
